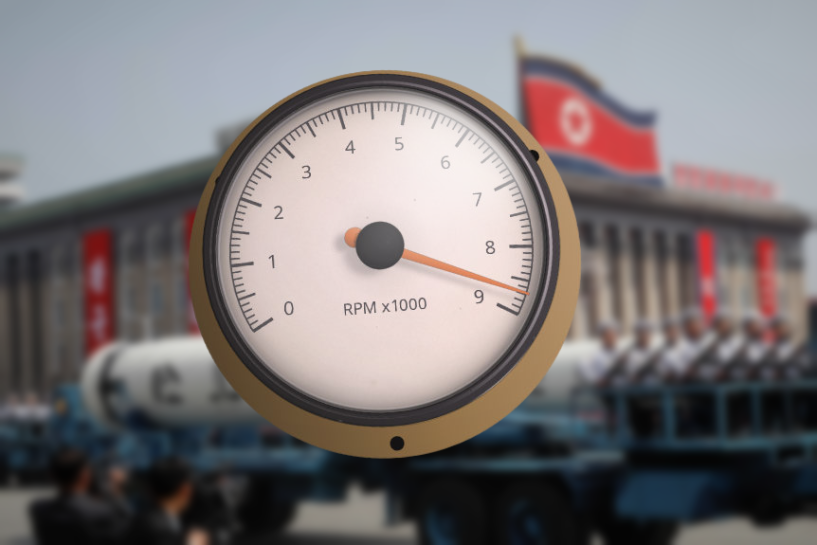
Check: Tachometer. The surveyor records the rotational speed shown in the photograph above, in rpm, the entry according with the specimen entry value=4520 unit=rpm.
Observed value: value=8700 unit=rpm
